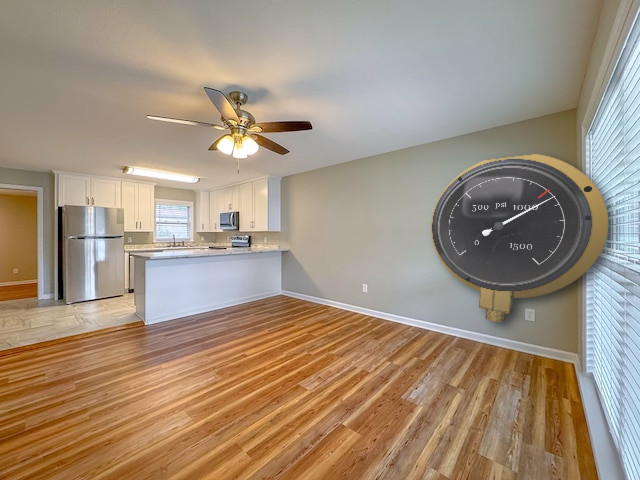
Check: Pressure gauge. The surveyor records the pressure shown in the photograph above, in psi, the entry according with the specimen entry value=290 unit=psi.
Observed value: value=1050 unit=psi
